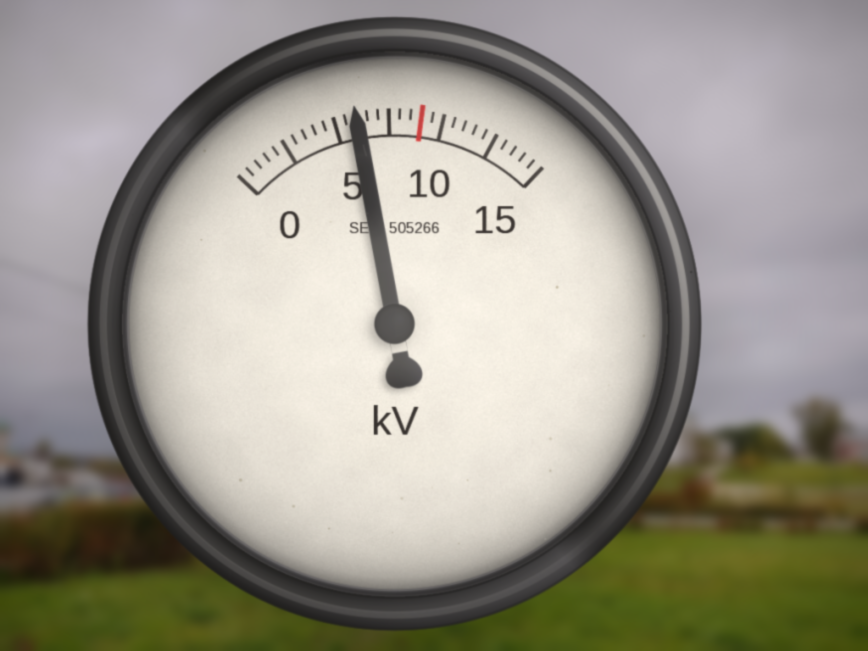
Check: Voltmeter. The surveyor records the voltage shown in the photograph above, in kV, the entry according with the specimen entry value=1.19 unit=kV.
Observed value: value=6 unit=kV
